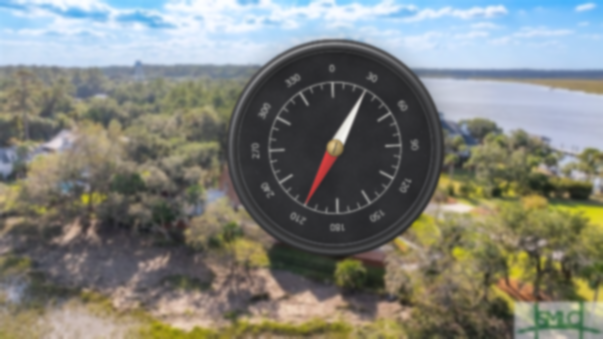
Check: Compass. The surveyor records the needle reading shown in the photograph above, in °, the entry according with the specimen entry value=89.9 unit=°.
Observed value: value=210 unit=°
